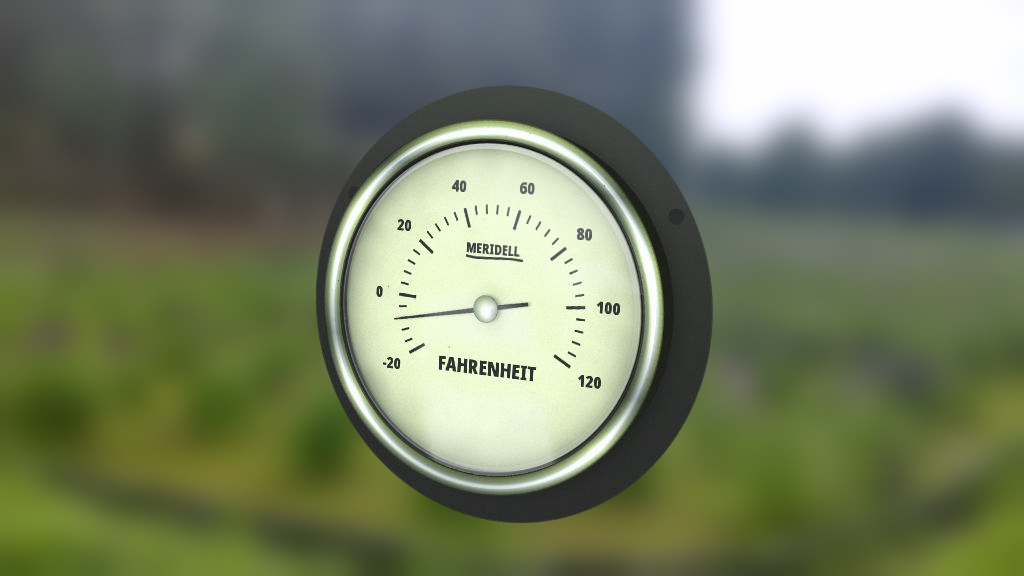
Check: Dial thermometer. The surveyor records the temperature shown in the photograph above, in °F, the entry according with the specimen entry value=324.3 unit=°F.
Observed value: value=-8 unit=°F
